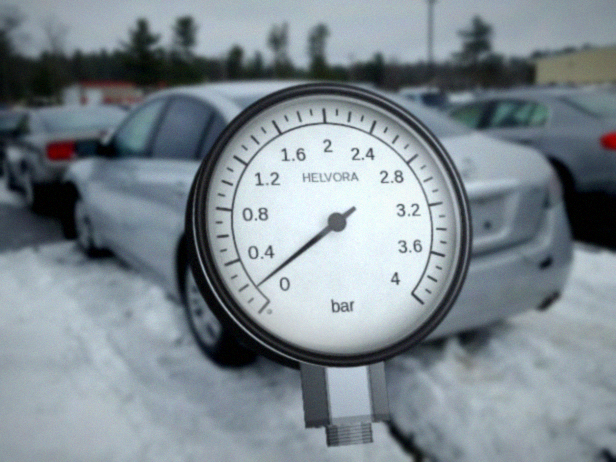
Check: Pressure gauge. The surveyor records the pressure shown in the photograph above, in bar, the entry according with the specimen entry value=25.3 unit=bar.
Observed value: value=0.15 unit=bar
